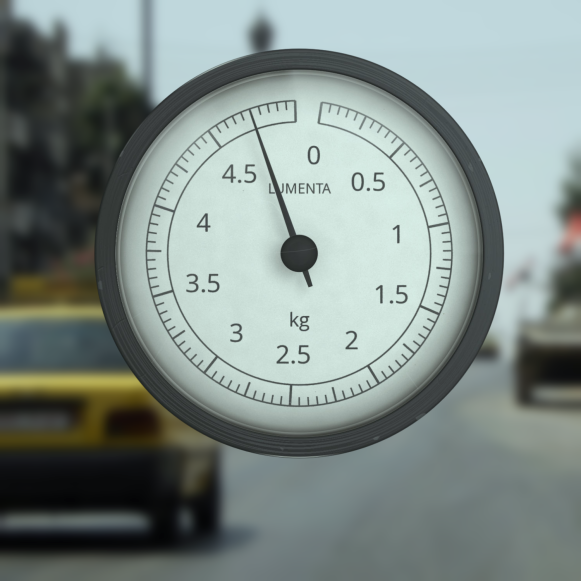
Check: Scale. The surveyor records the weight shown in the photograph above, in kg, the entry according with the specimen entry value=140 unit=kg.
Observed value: value=4.75 unit=kg
